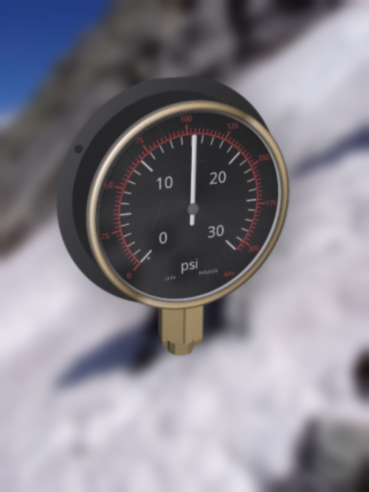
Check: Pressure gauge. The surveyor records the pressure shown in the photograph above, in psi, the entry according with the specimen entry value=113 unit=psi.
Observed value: value=15 unit=psi
